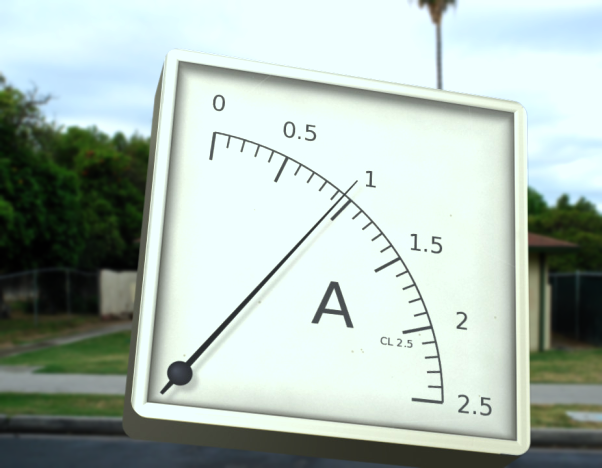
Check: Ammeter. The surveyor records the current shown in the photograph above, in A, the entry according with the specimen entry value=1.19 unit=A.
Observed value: value=0.95 unit=A
